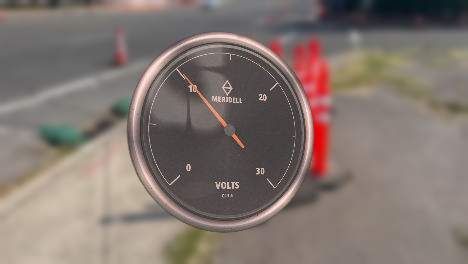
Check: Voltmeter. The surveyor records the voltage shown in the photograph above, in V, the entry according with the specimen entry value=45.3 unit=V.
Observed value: value=10 unit=V
